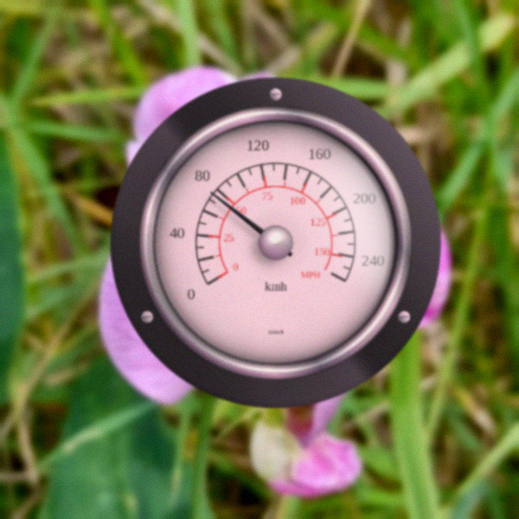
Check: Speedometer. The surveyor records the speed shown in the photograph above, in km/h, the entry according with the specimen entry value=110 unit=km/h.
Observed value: value=75 unit=km/h
